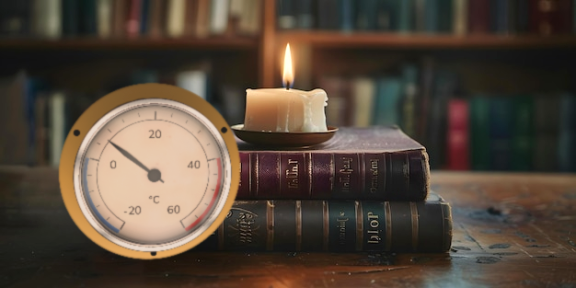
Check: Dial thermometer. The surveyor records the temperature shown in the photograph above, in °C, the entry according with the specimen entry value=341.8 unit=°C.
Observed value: value=6 unit=°C
